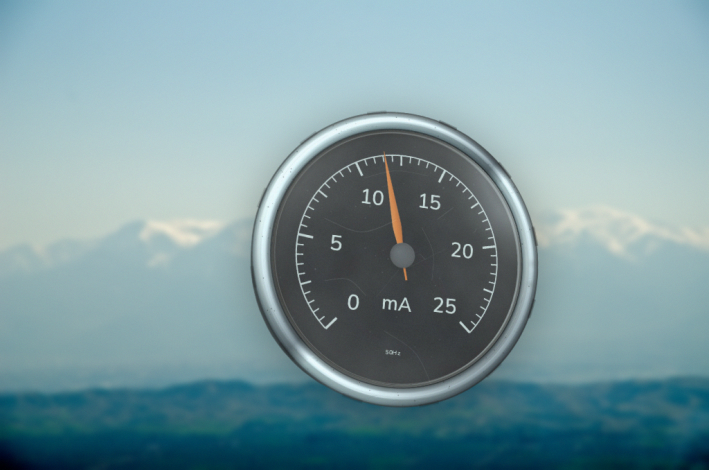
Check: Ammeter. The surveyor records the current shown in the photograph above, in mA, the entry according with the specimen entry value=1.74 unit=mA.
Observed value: value=11.5 unit=mA
